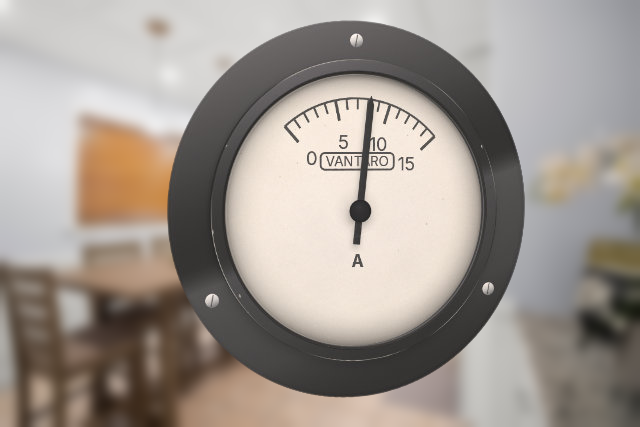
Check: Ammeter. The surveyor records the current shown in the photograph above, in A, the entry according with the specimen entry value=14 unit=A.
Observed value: value=8 unit=A
